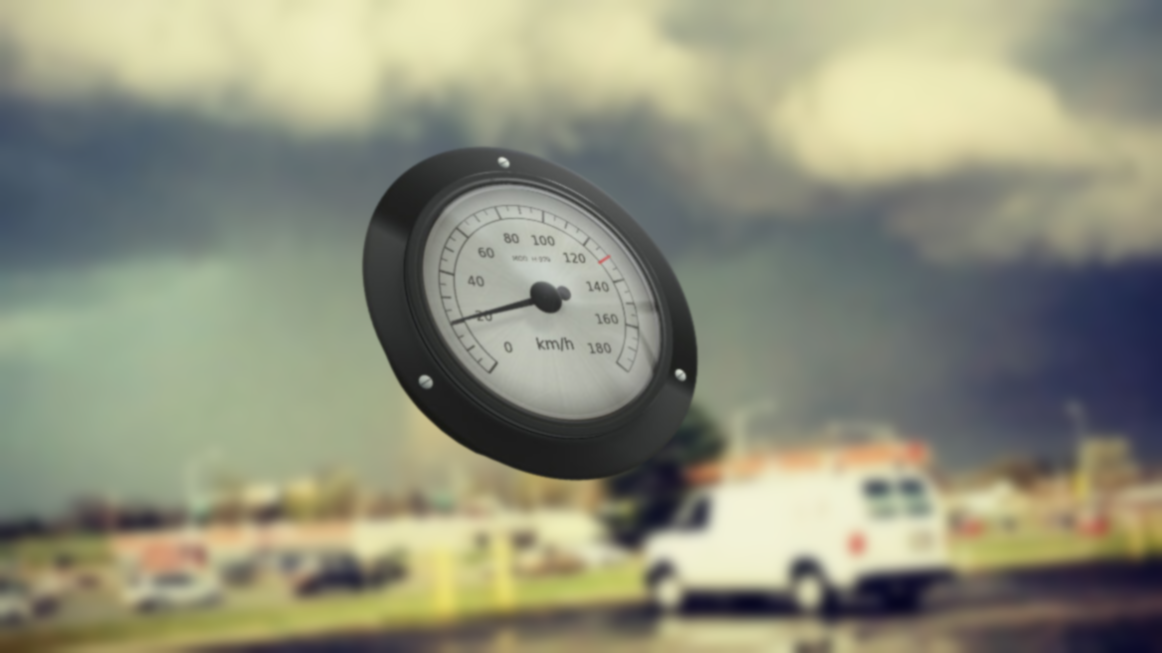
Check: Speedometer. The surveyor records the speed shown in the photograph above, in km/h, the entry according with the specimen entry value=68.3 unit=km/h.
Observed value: value=20 unit=km/h
